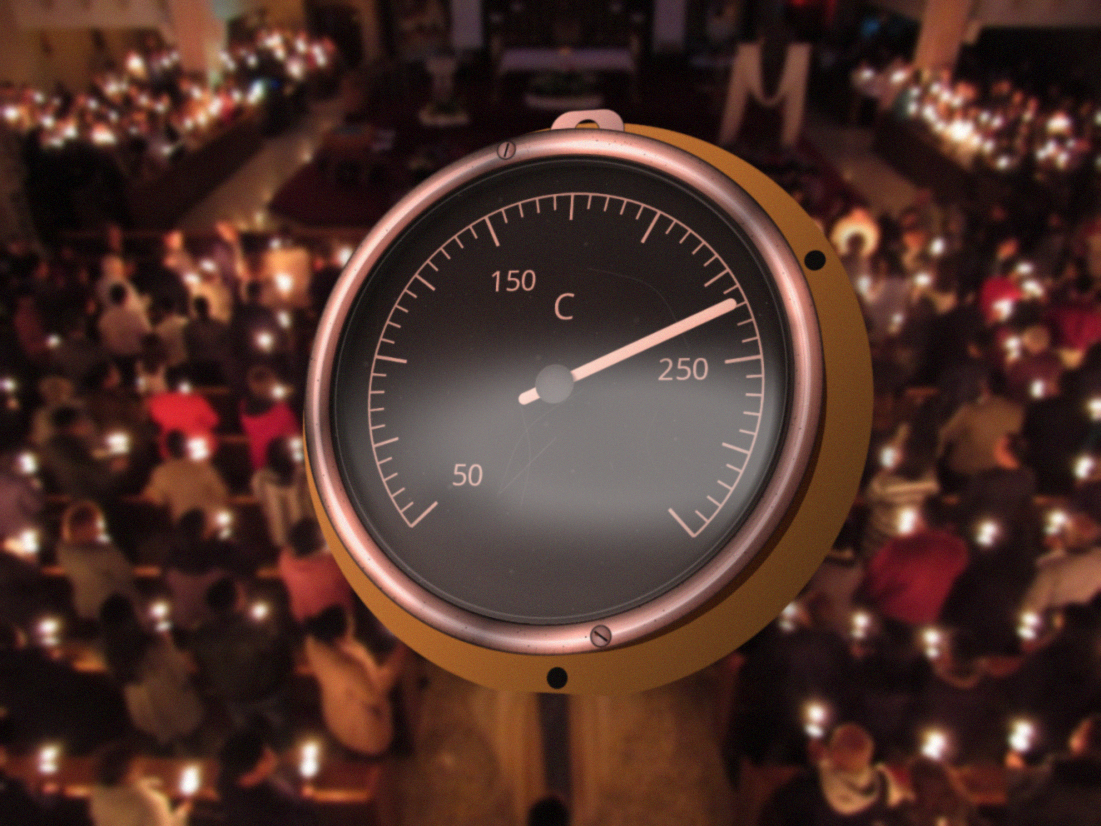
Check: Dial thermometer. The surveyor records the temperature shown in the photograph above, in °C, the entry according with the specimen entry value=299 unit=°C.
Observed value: value=235 unit=°C
